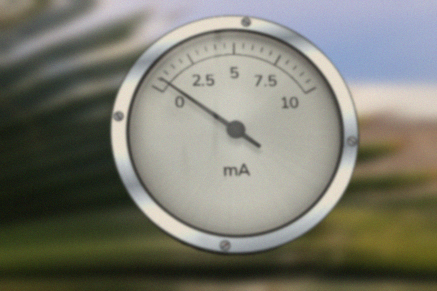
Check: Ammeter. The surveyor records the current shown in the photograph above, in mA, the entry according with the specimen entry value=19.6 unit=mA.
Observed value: value=0.5 unit=mA
